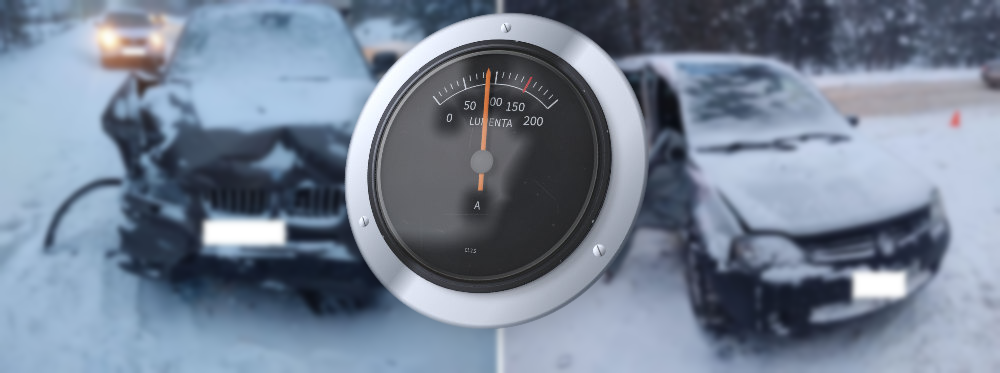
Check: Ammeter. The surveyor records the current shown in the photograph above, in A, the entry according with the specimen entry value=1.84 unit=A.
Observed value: value=90 unit=A
